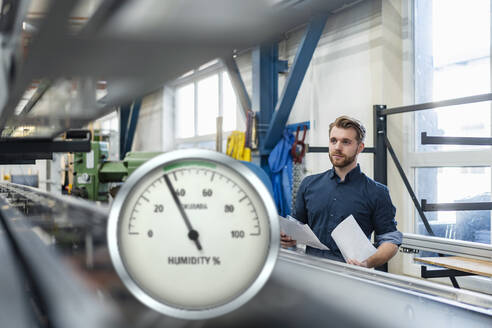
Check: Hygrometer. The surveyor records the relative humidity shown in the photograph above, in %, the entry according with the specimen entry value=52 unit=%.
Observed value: value=36 unit=%
